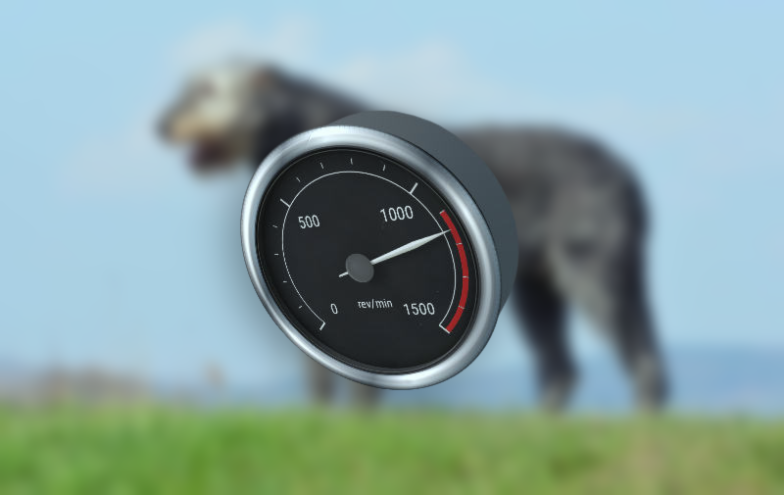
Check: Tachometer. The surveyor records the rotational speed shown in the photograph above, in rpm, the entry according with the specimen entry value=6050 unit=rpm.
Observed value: value=1150 unit=rpm
